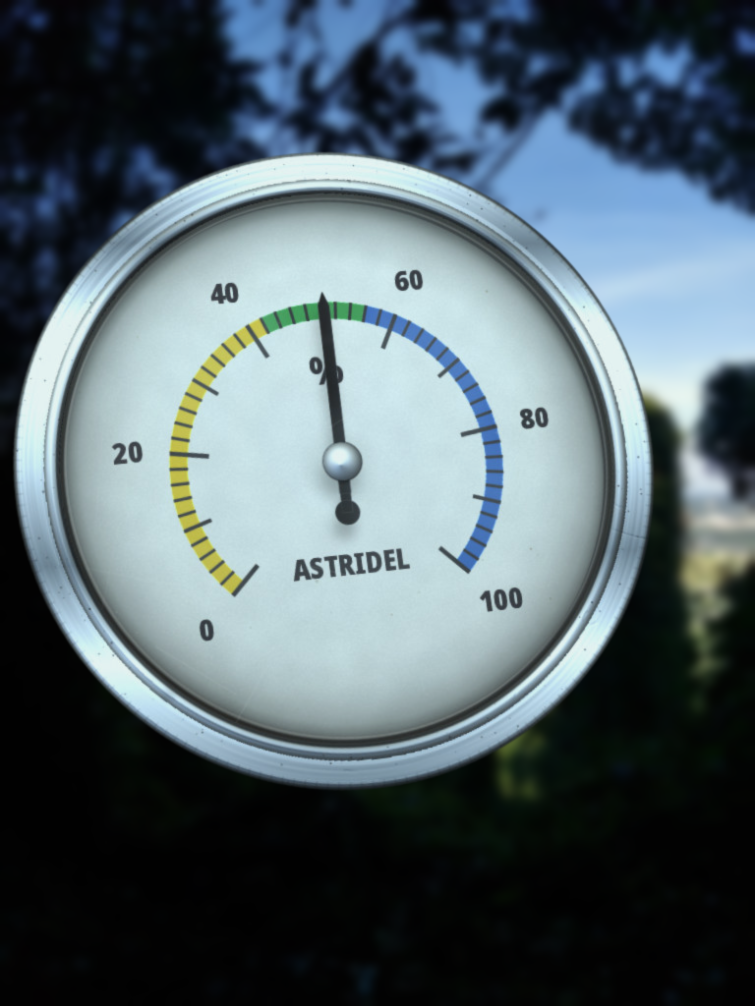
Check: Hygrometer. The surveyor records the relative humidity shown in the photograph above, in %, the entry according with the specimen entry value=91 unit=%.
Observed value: value=50 unit=%
